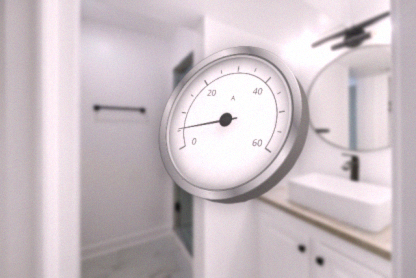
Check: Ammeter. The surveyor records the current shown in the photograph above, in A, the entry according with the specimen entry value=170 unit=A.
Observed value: value=5 unit=A
